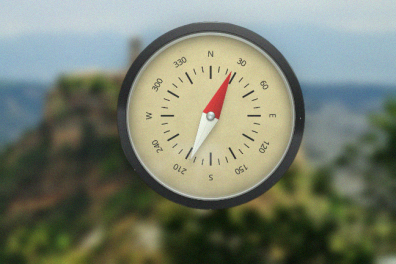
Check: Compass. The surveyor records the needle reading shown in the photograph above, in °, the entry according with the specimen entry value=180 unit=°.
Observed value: value=25 unit=°
